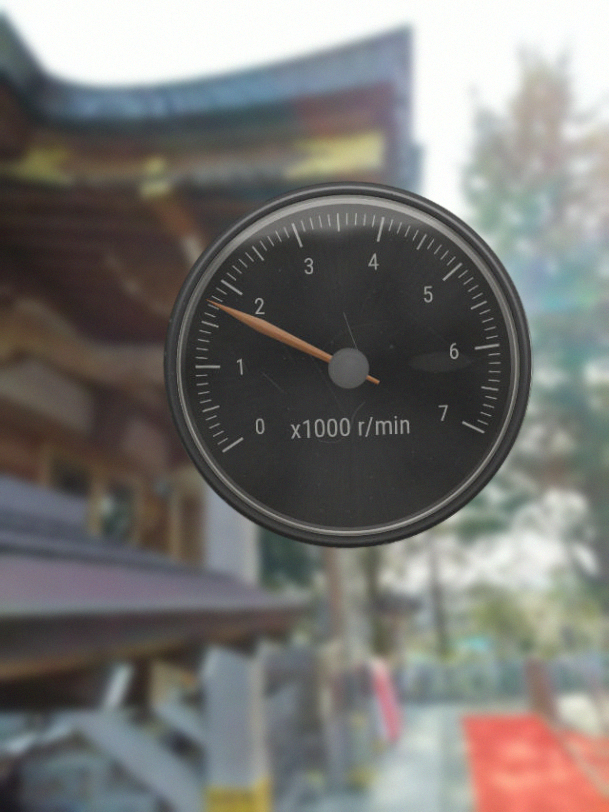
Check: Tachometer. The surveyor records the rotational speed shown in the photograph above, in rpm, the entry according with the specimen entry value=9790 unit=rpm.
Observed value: value=1750 unit=rpm
